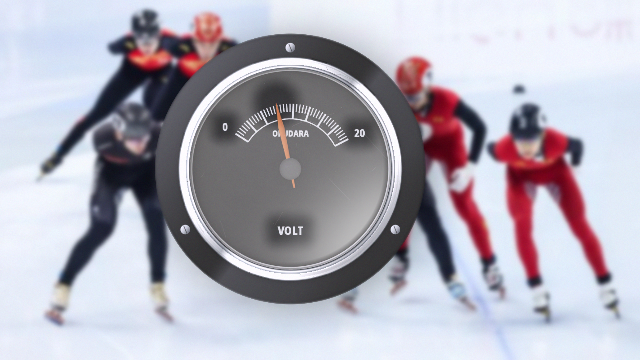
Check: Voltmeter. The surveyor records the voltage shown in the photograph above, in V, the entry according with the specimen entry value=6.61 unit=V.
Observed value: value=7.5 unit=V
